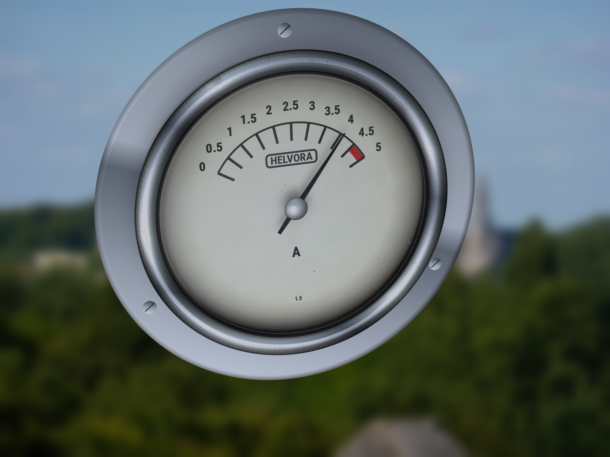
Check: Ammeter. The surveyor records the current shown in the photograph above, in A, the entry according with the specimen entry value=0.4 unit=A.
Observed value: value=4 unit=A
